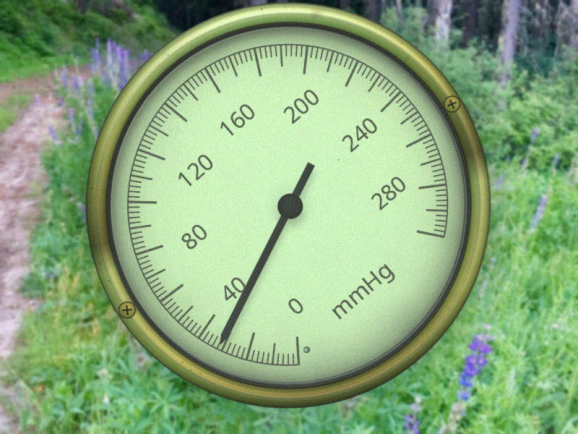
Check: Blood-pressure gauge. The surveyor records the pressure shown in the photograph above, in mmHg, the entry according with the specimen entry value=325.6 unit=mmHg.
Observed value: value=32 unit=mmHg
